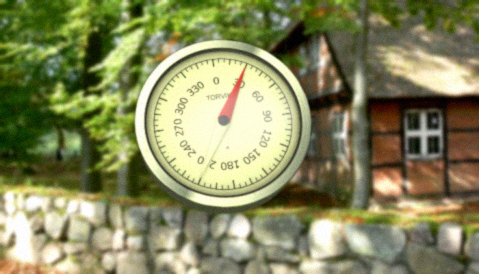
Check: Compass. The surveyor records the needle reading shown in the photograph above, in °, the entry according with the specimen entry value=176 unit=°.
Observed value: value=30 unit=°
